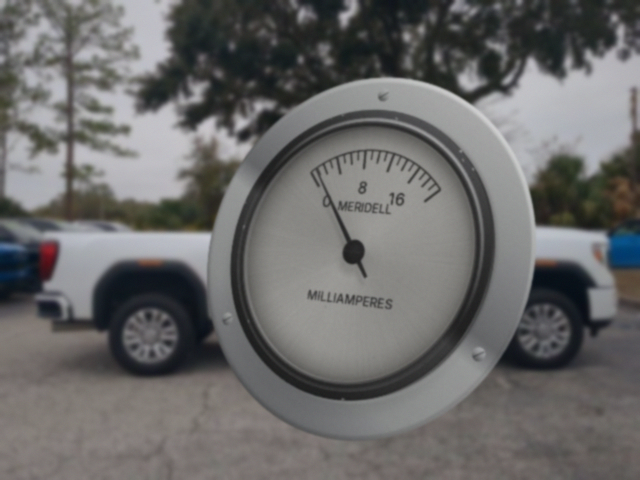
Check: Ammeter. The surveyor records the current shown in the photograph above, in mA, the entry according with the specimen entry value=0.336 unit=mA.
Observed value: value=1 unit=mA
